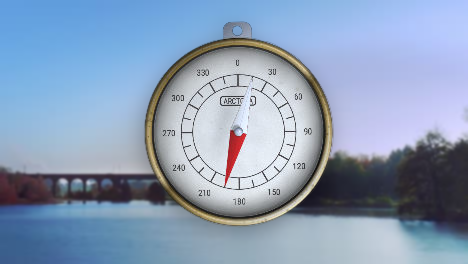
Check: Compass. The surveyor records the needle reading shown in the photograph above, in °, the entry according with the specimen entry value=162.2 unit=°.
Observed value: value=195 unit=°
